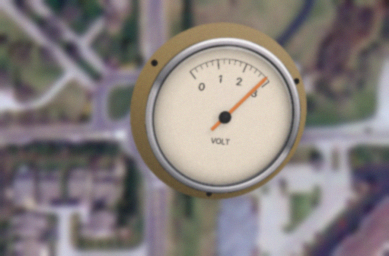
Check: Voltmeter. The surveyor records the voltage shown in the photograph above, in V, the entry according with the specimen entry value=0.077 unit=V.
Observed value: value=2.8 unit=V
